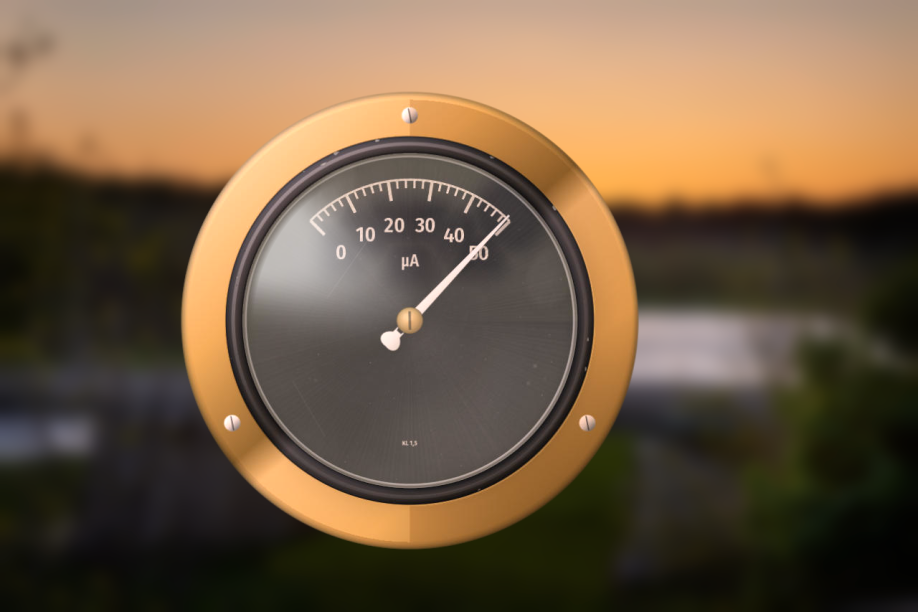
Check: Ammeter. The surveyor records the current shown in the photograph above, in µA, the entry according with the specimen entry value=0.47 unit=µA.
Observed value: value=49 unit=µA
